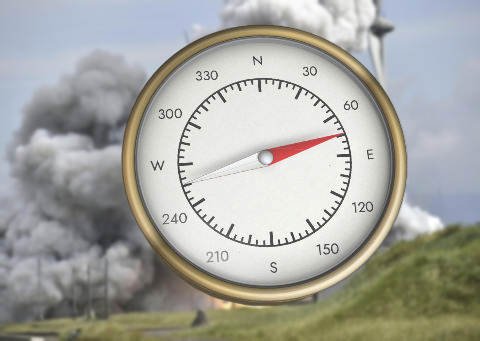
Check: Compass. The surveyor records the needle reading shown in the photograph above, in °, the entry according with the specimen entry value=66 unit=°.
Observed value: value=75 unit=°
